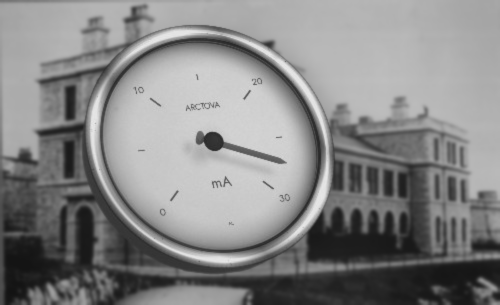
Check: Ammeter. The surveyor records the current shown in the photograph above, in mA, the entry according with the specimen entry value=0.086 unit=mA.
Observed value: value=27.5 unit=mA
